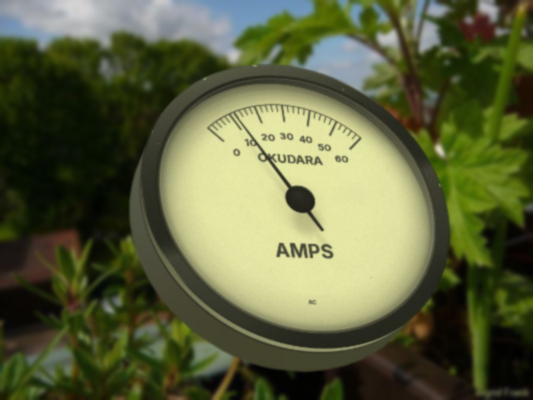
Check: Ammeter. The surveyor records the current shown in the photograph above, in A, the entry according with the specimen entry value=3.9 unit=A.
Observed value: value=10 unit=A
